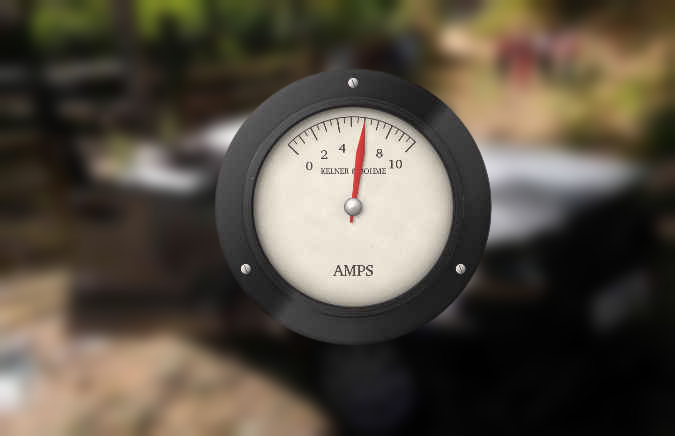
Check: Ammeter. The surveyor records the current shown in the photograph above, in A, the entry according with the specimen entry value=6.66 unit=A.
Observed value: value=6 unit=A
